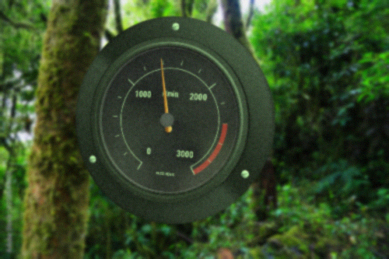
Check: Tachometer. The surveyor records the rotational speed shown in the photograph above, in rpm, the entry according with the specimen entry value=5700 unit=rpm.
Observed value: value=1400 unit=rpm
